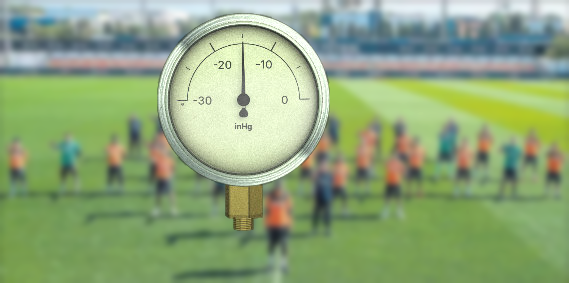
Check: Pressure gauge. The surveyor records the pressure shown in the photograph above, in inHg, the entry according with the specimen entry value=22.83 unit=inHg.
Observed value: value=-15 unit=inHg
